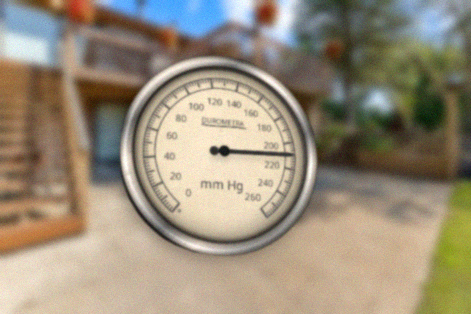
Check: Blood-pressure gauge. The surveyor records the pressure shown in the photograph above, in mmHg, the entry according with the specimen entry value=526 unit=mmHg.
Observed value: value=210 unit=mmHg
